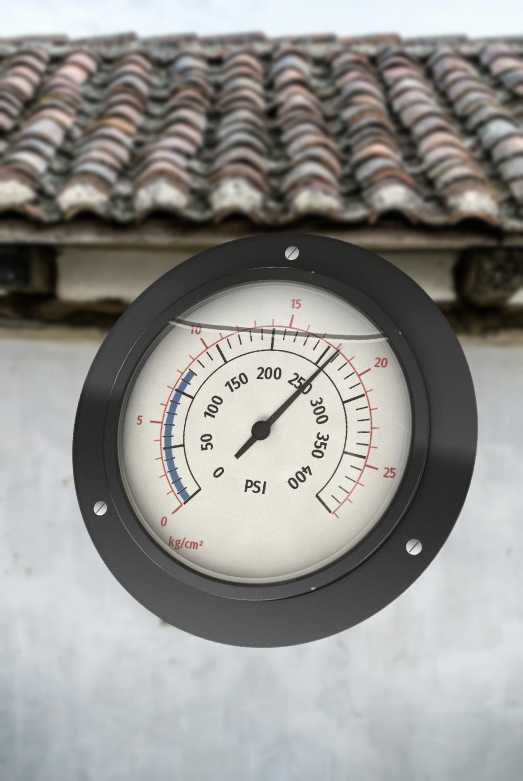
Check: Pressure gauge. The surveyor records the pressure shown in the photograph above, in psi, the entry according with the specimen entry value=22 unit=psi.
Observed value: value=260 unit=psi
